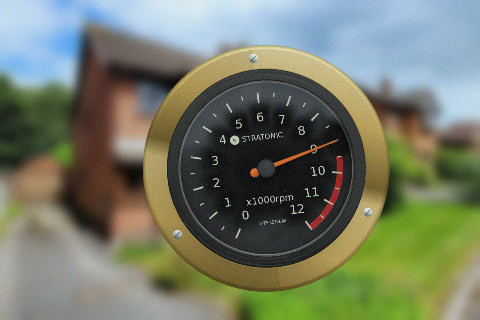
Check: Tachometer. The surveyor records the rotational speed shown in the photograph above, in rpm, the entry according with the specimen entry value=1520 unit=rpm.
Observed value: value=9000 unit=rpm
